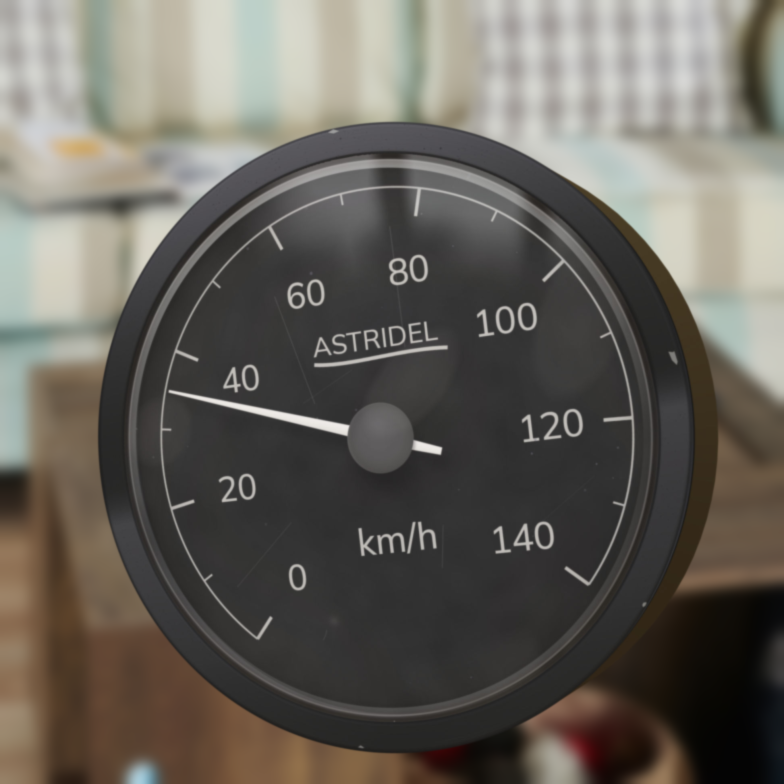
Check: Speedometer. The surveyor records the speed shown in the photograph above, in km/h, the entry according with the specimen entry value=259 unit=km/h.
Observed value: value=35 unit=km/h
